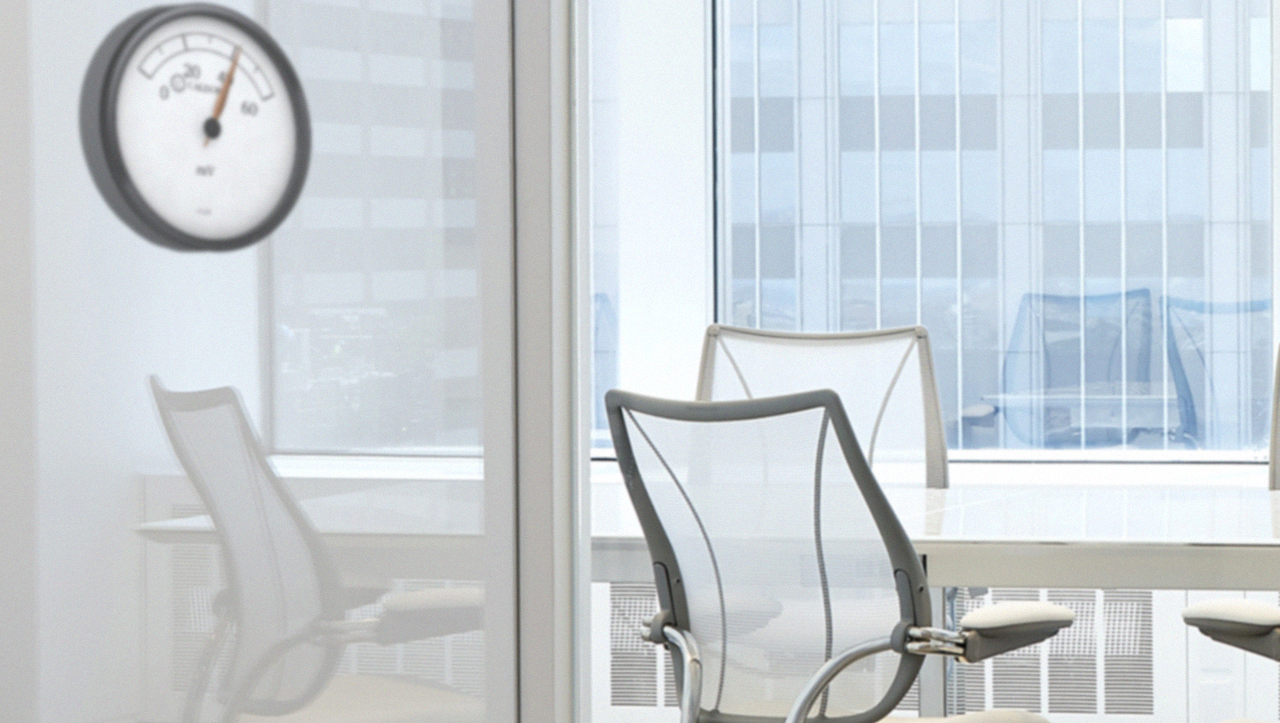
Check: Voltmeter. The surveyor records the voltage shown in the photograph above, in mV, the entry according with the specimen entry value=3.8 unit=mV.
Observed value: value=40 unit=mV
